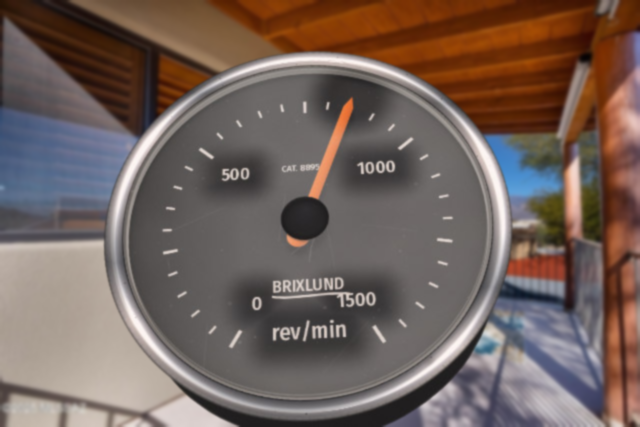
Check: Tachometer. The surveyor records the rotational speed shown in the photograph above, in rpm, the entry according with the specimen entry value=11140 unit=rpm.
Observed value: value=850 unit=rpm
